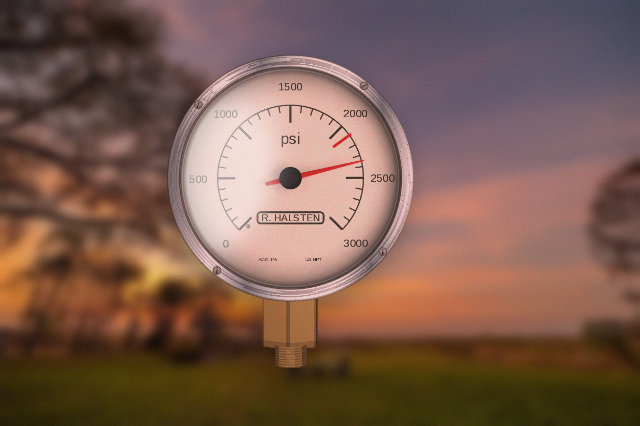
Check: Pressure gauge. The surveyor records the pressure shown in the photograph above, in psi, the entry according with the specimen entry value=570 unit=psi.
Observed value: value=2350 unit=psi
